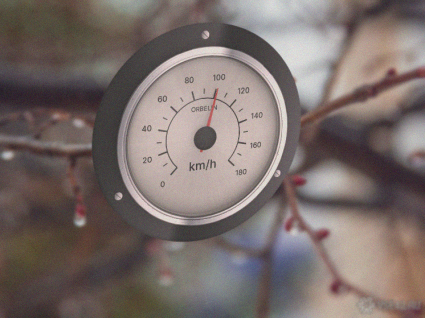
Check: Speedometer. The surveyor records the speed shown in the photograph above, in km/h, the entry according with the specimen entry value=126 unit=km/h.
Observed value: value=100 unit=km/h
